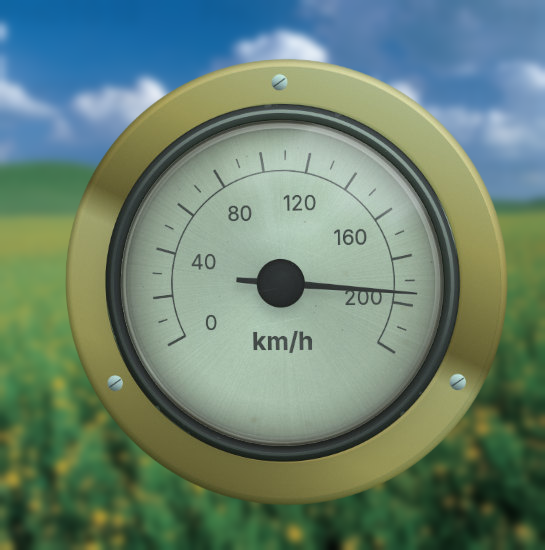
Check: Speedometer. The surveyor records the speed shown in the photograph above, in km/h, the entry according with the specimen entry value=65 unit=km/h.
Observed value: value=195 unit=km/h
